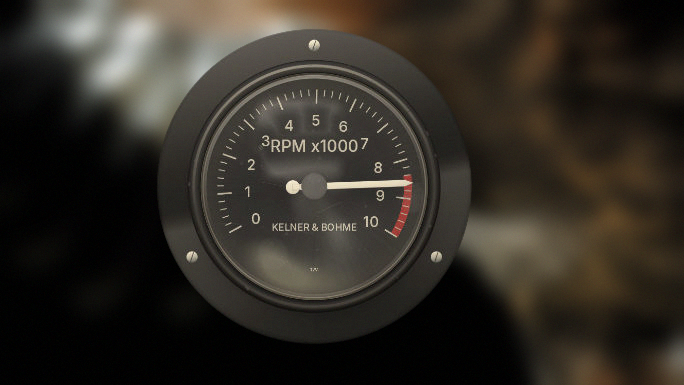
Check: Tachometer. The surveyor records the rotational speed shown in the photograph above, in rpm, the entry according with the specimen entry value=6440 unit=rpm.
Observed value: value=8600 unit=rpm
